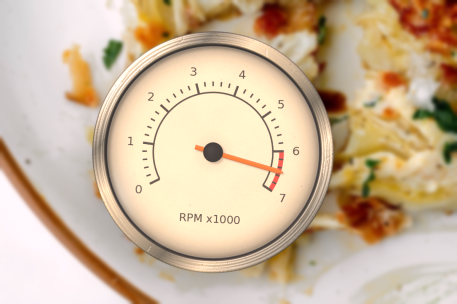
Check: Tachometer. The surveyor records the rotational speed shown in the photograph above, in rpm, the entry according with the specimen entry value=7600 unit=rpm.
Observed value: value=6500 unit=rpm
